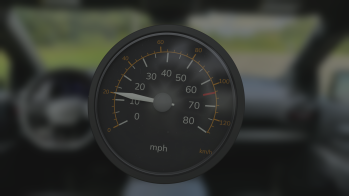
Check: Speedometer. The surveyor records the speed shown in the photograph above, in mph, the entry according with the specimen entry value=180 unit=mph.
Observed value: value=12.5 unit=mph
